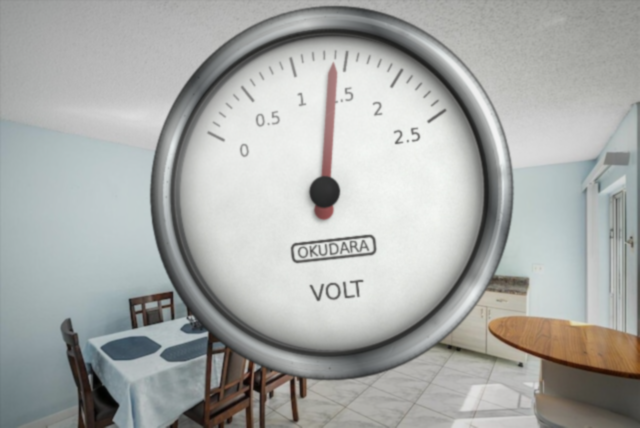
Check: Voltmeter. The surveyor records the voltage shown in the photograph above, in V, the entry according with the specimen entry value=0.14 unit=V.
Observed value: value=1.4 unit=V
